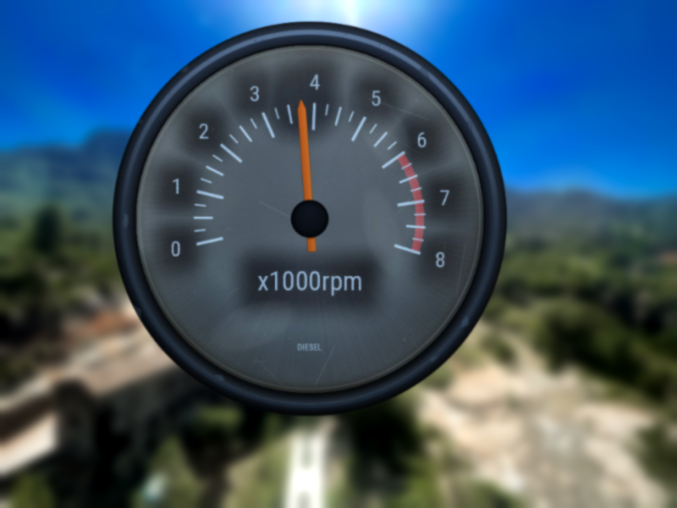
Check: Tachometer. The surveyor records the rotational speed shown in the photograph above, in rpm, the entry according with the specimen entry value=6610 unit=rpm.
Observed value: value=3750 unit=rpm
